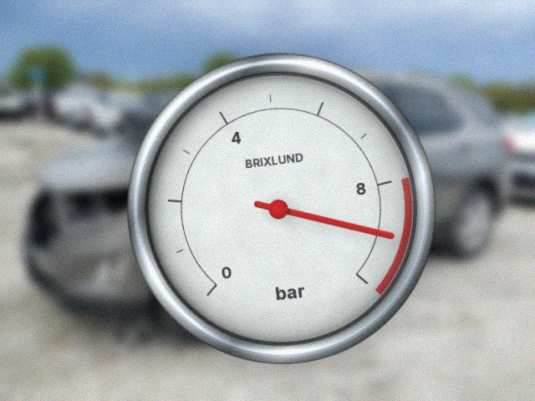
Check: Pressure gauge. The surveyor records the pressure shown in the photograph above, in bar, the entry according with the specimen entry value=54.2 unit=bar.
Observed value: value=9 unit=bar
